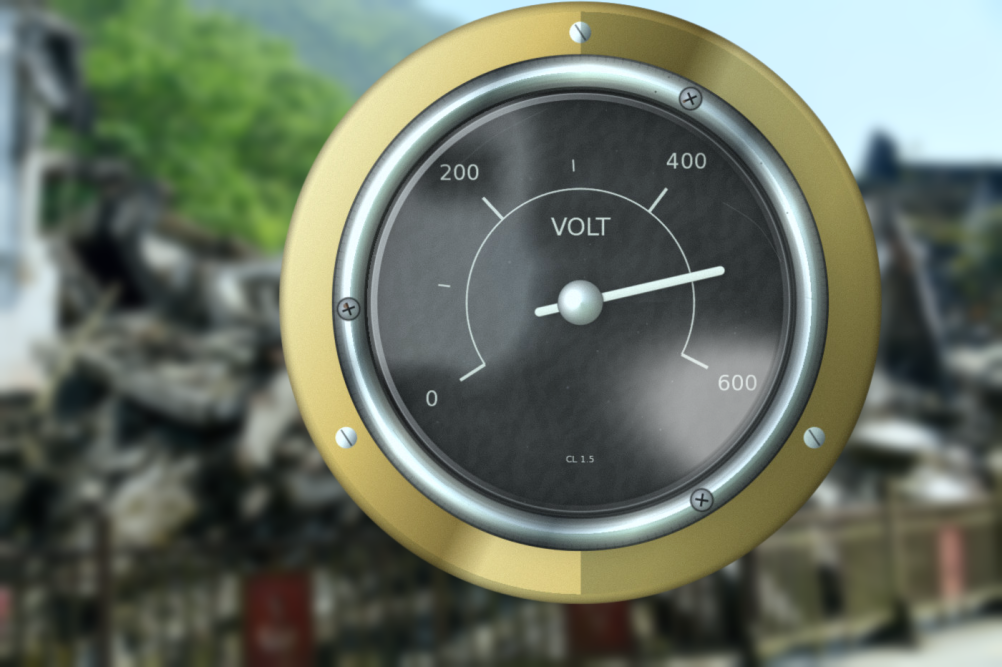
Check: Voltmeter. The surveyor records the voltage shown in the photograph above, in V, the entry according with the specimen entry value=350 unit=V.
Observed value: value=500 unit=V
